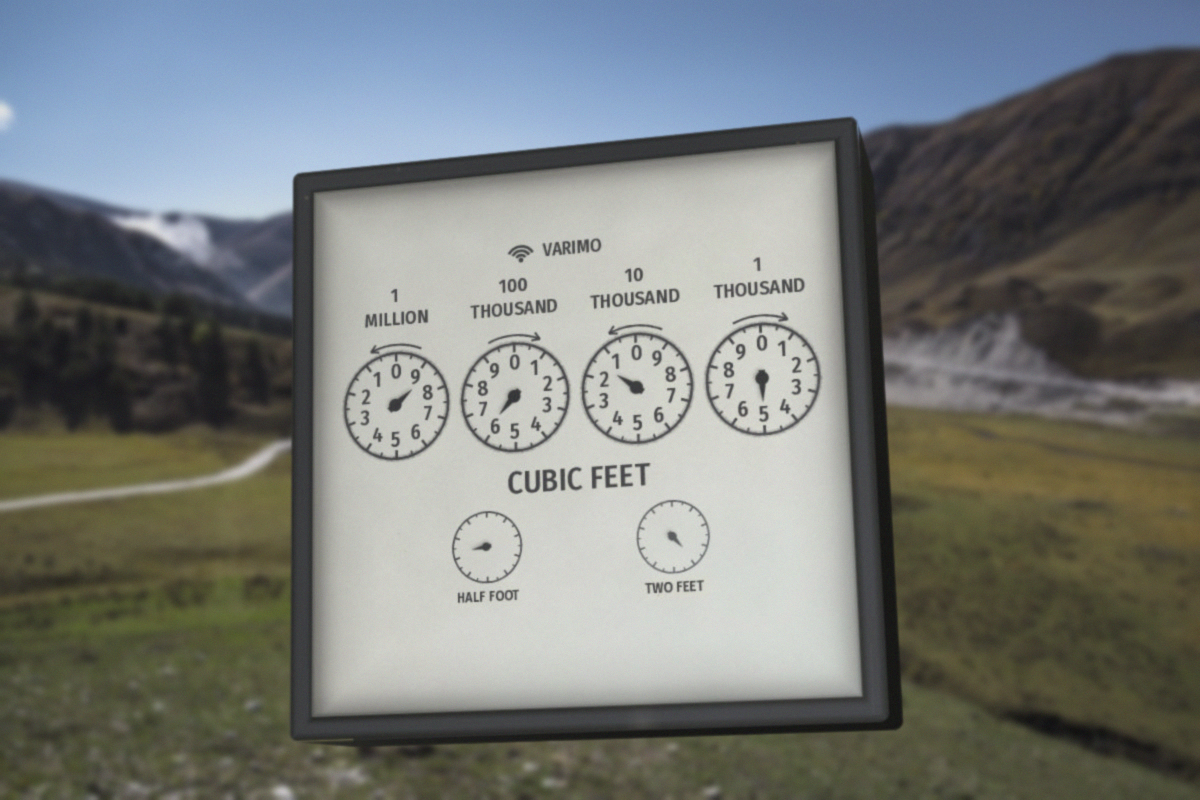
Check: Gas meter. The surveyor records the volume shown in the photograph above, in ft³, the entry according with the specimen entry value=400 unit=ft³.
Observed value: value=861500 unit=ft³
